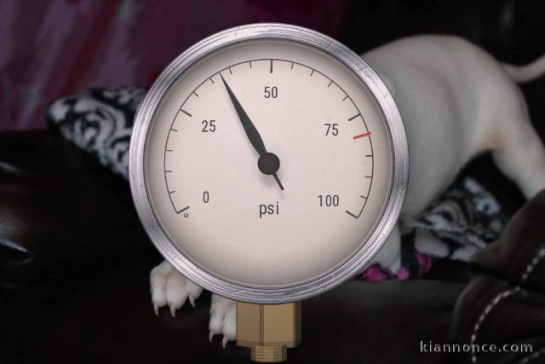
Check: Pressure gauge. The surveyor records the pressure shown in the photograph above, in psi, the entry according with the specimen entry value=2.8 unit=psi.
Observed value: value=37.5 unit=psi
